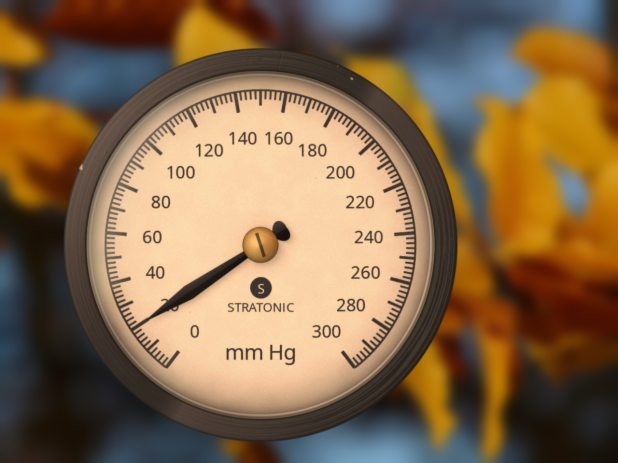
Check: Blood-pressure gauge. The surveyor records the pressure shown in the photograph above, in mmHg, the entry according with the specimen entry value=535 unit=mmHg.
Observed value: value=20 unit=mmHg
